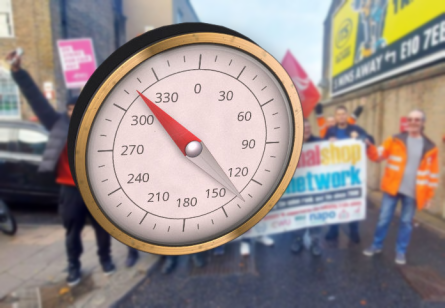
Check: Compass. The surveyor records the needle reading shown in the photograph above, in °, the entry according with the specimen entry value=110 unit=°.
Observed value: value=315 unit=°
